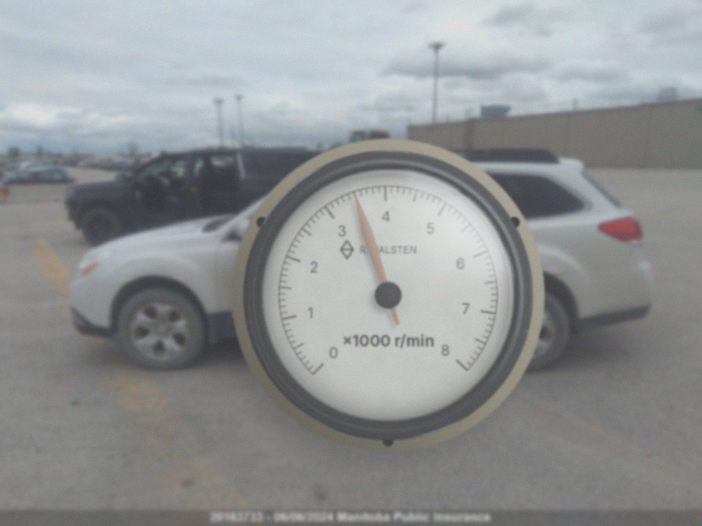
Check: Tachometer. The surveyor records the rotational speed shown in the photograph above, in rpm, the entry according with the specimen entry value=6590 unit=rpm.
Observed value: value=3500 unit=rpm
